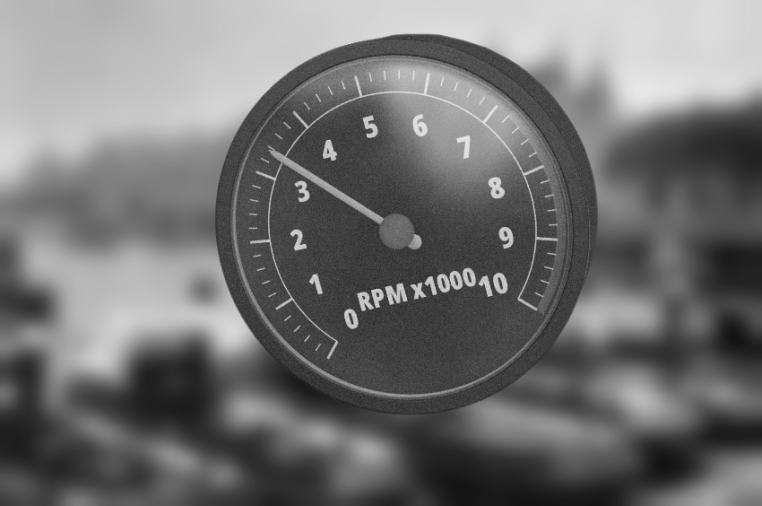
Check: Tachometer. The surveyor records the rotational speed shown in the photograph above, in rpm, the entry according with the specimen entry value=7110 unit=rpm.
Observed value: value=3400 unit=rpm
